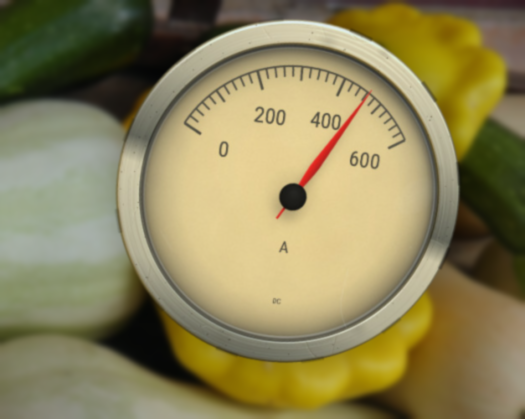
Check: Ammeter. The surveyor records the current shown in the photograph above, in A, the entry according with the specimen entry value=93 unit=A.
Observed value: value=460 unit=A
